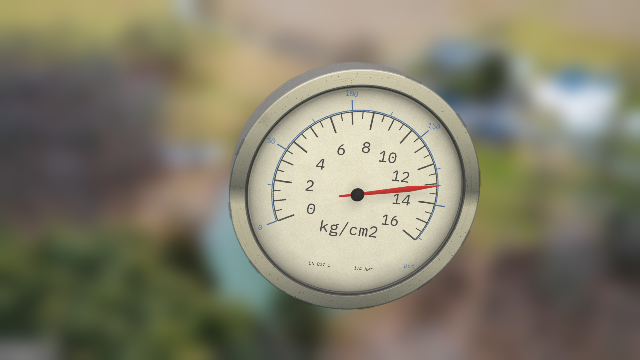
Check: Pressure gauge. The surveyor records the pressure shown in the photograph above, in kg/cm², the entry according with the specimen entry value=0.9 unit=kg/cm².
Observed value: value=13 unit=kg/cm²
